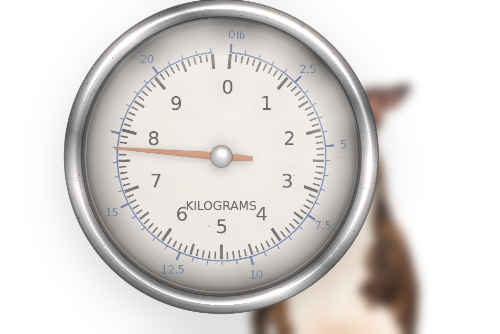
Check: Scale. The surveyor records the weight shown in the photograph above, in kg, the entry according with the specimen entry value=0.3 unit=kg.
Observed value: value=7.7 unit=kg
